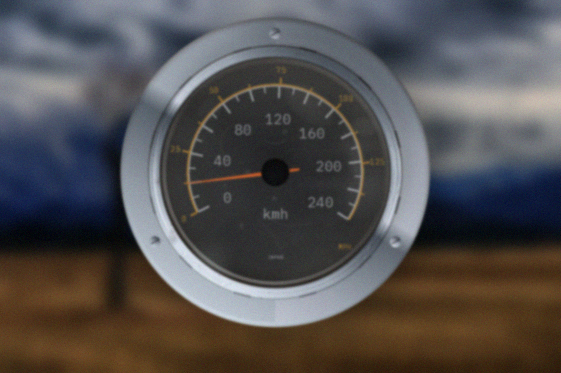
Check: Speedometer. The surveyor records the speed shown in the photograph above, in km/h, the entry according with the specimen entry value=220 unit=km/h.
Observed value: value=20 unit=km/h
